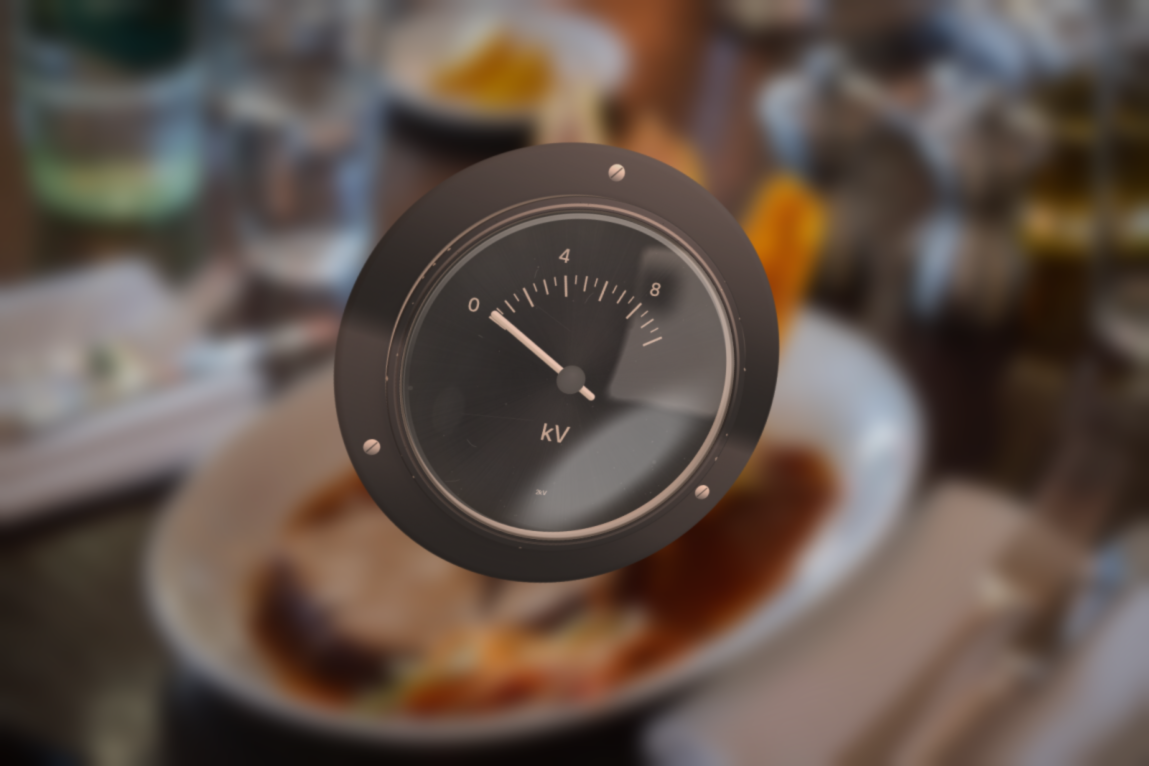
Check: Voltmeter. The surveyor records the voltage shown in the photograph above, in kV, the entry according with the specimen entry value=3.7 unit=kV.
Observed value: value=0.25 unit=kV
